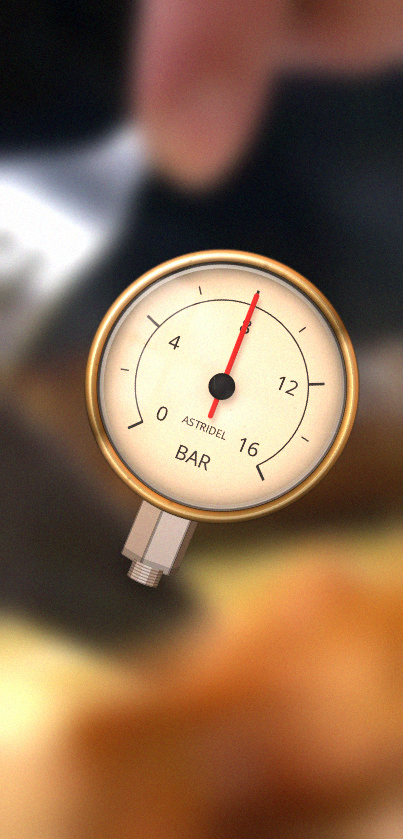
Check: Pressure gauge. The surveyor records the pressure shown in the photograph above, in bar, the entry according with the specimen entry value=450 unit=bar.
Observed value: value=8 unit=bar
